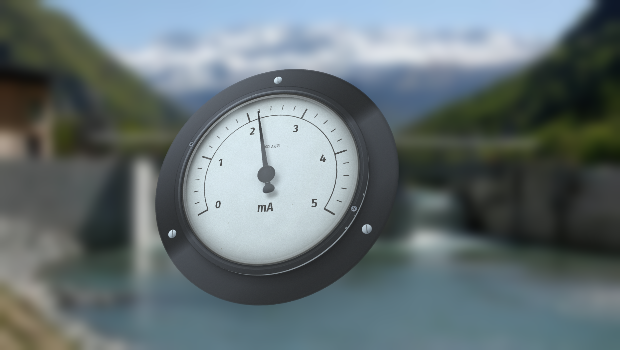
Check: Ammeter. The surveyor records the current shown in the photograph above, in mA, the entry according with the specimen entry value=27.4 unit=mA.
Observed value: value=2.2 unit=mA
